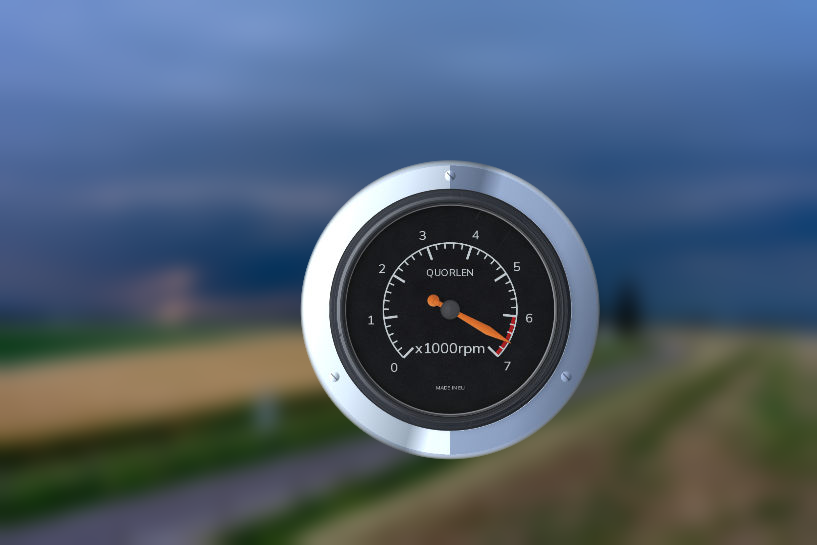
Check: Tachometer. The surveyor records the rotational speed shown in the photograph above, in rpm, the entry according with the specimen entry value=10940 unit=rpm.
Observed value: value=6600 unit=rpm
